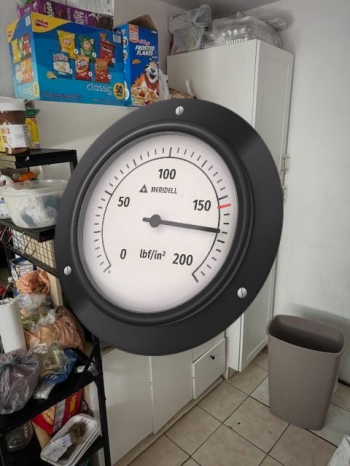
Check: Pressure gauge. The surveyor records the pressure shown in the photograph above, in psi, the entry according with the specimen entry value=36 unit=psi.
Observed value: value=170 unit=psi
